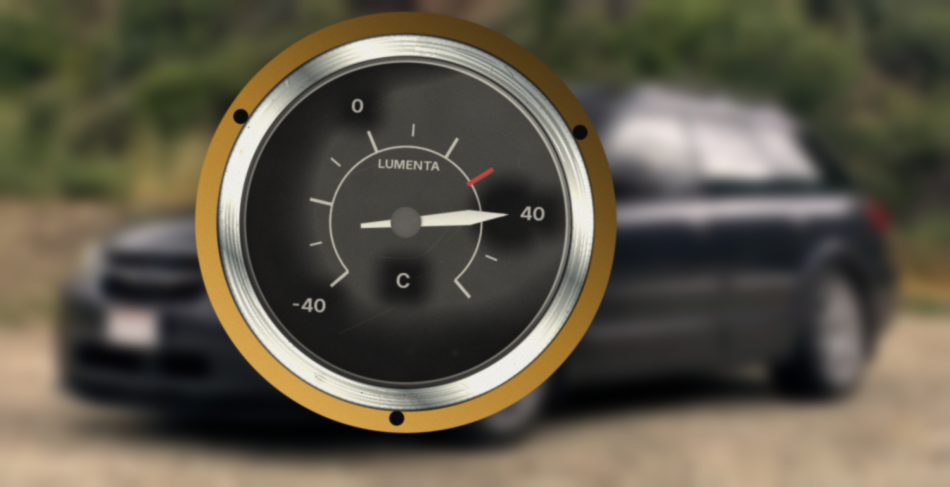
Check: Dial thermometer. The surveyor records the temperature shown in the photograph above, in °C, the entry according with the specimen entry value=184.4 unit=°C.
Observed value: value=40 unit=°C
